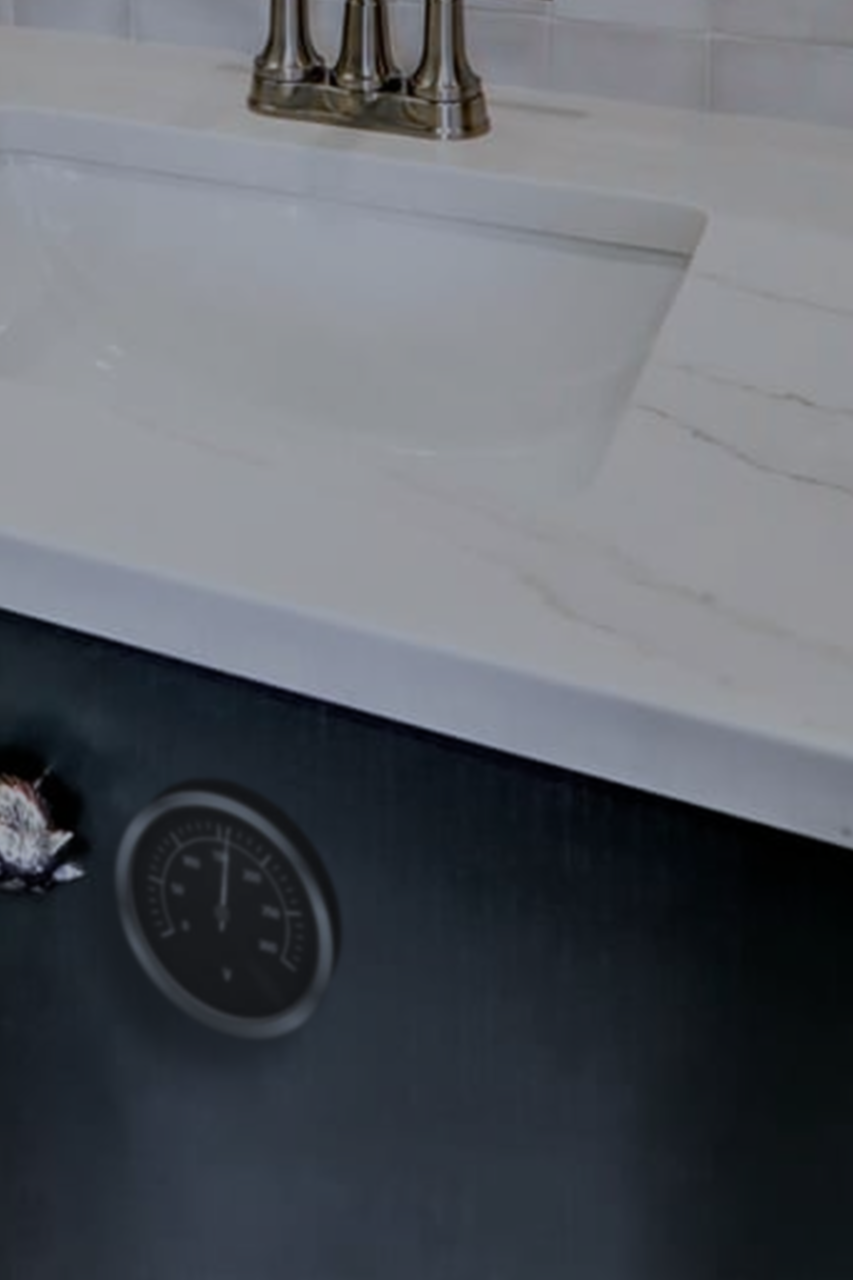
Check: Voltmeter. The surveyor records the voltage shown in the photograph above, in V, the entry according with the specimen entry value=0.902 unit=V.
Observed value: value=160 unit=V
